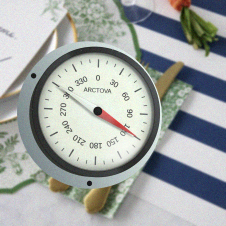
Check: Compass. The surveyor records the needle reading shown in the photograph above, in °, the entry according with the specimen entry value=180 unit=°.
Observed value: value=120 unit=°
